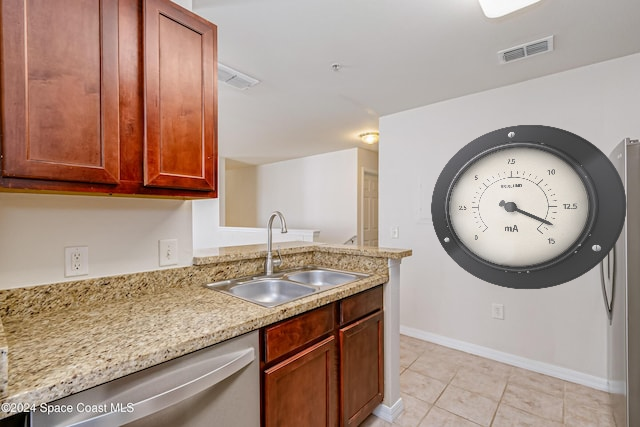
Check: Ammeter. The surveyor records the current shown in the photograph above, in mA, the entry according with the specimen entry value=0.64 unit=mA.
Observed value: value=14 unit=mA
